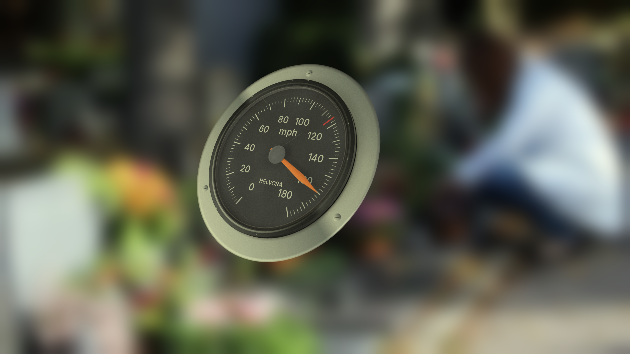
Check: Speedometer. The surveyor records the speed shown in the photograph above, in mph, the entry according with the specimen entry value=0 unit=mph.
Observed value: value=160 unit=mph
